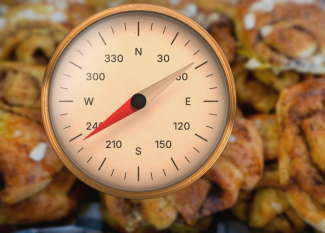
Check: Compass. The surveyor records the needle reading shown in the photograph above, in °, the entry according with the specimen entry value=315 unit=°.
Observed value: value=235 unit=°
